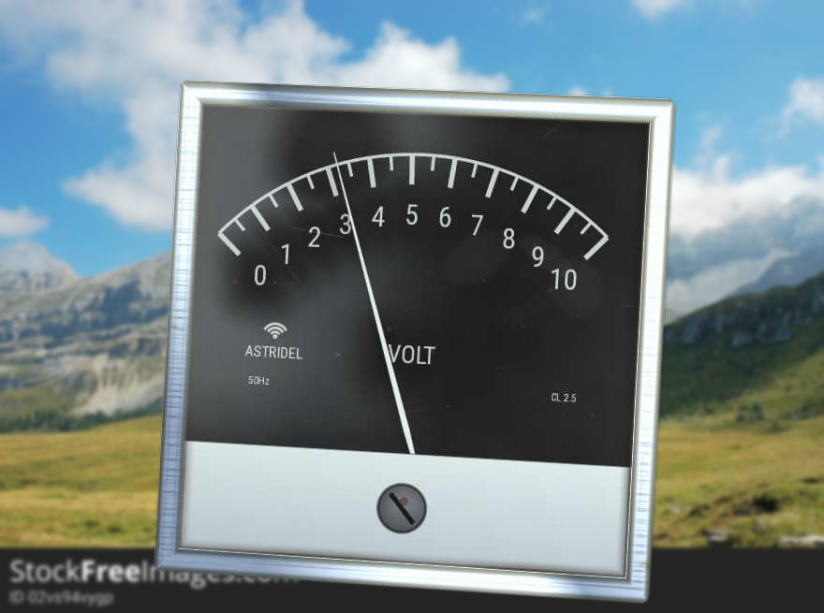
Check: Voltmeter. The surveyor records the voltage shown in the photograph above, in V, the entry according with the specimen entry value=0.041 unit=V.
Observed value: value=3.25 unit=V
